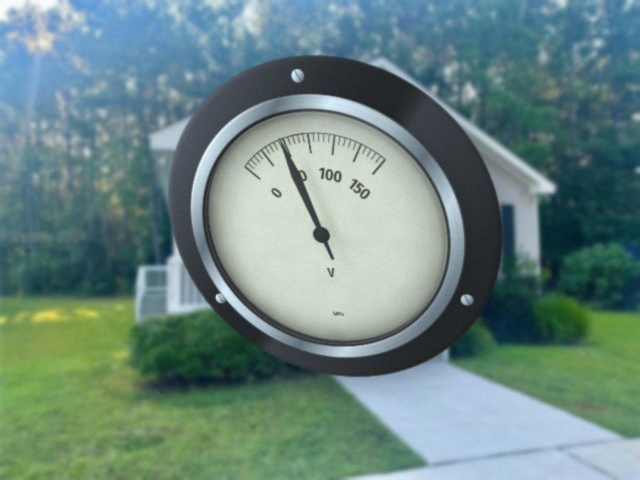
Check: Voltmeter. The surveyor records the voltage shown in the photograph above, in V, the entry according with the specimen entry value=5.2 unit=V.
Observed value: value=50 unit=V
